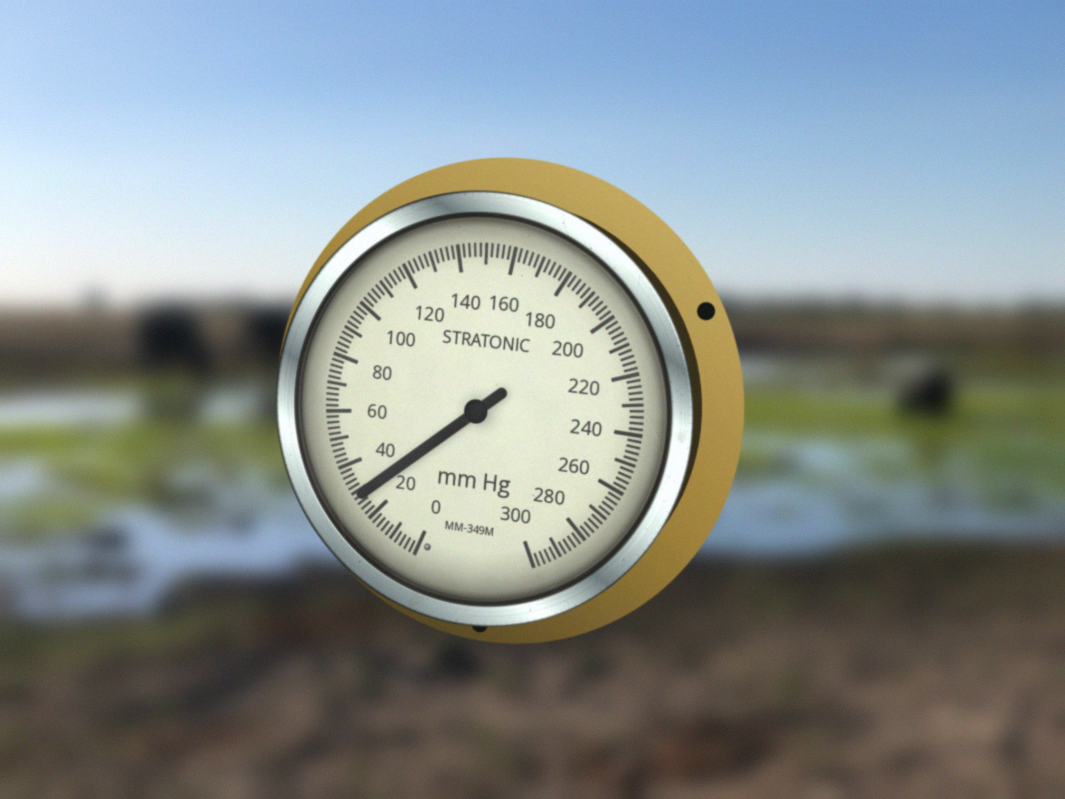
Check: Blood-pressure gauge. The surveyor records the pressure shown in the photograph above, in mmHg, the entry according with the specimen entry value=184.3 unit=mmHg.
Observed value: value=28 unit=mmHg
